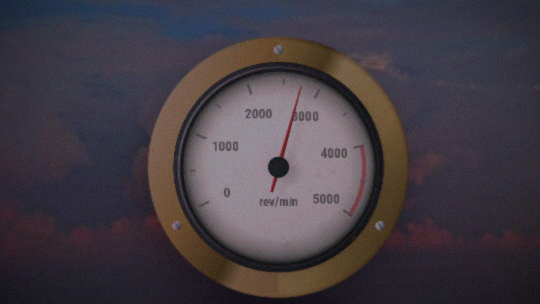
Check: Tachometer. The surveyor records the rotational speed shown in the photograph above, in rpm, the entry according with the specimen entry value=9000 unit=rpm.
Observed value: value=2750 unit=rpm
